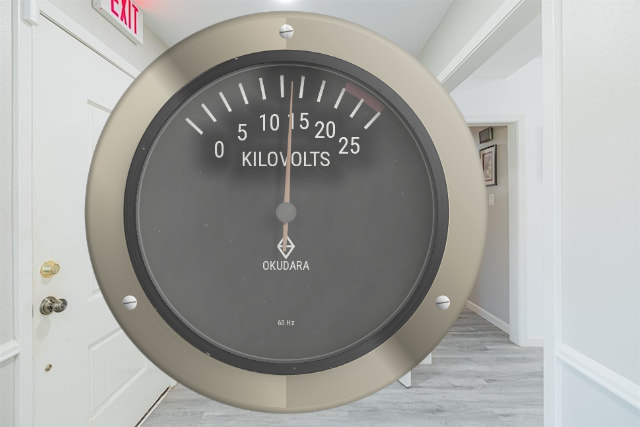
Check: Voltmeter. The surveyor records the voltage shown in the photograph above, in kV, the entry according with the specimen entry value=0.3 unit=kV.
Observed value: value=13.75 unit=kV
